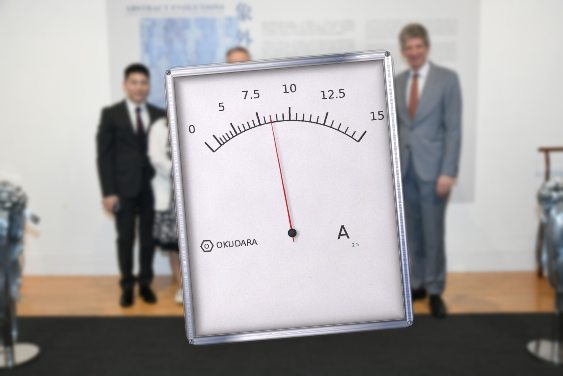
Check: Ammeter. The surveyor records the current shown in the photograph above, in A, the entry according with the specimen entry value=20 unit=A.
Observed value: value=8.5 unit=A
